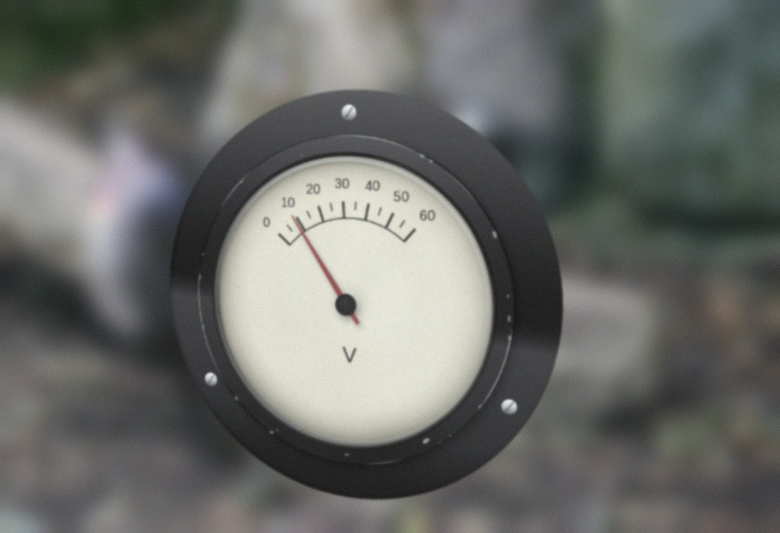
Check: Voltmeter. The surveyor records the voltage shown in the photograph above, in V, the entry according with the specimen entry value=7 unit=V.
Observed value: value=10 unit=V
